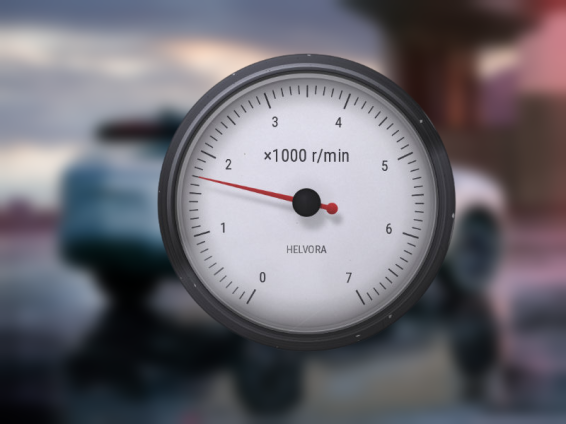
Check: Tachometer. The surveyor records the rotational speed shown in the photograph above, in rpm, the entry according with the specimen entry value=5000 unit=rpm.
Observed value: value=1700 unit=rpm
